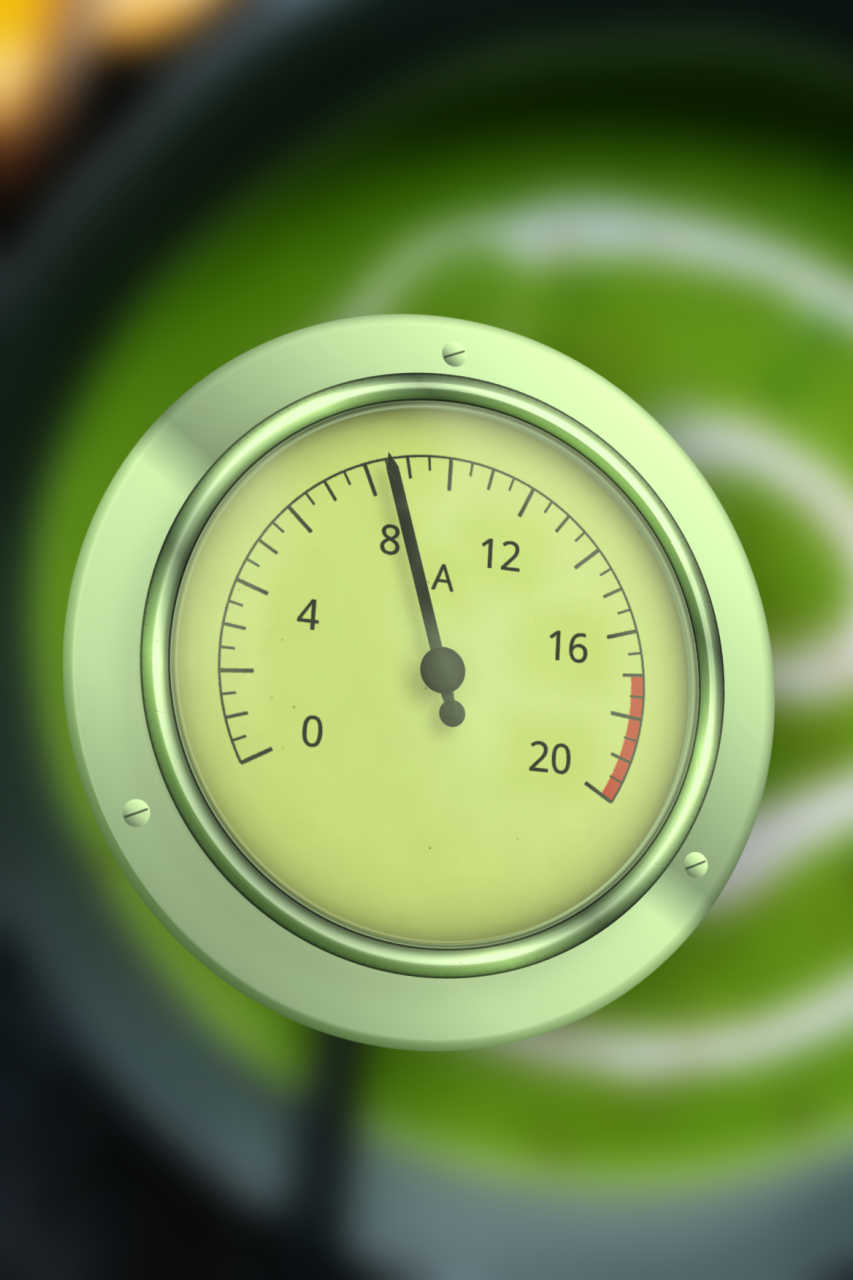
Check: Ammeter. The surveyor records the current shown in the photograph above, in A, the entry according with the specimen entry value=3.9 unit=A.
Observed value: value=8.5 unit=A
